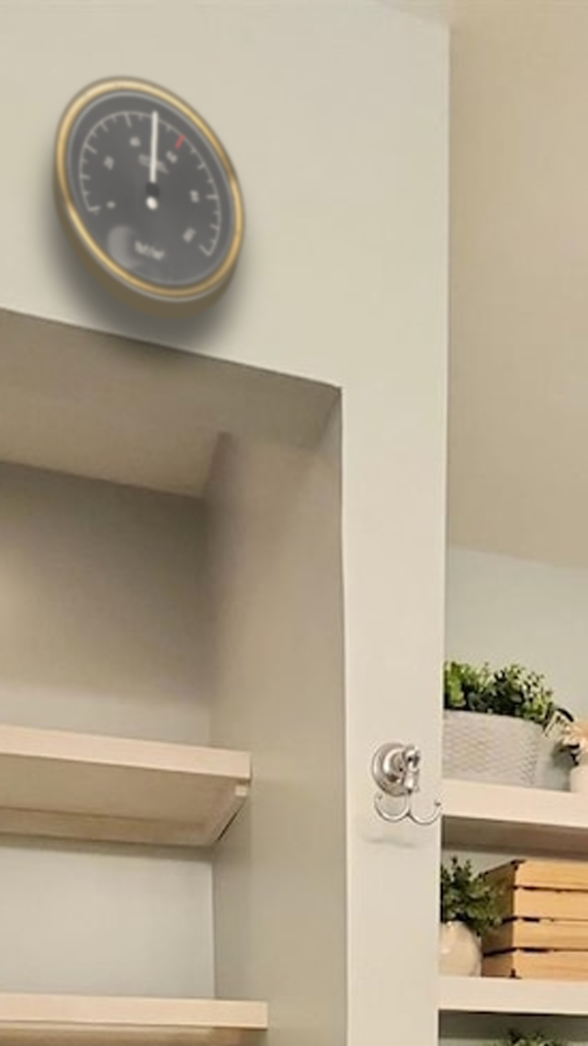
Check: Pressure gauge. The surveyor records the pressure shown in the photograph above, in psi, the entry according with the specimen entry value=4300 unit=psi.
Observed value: value=50 unit=psi
